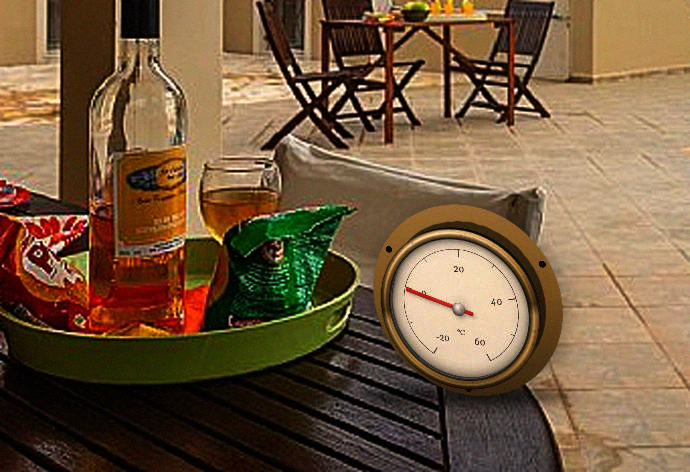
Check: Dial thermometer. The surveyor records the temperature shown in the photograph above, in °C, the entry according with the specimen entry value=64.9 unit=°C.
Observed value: value=0 unit=°C
